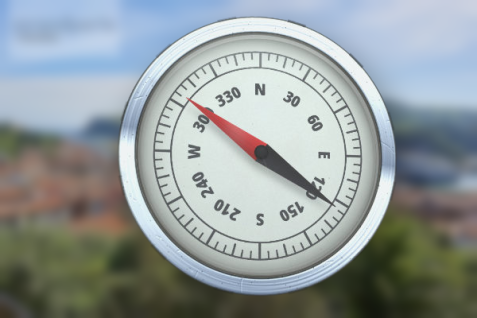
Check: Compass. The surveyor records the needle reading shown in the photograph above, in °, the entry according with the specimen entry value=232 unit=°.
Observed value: value=305 unit=°
